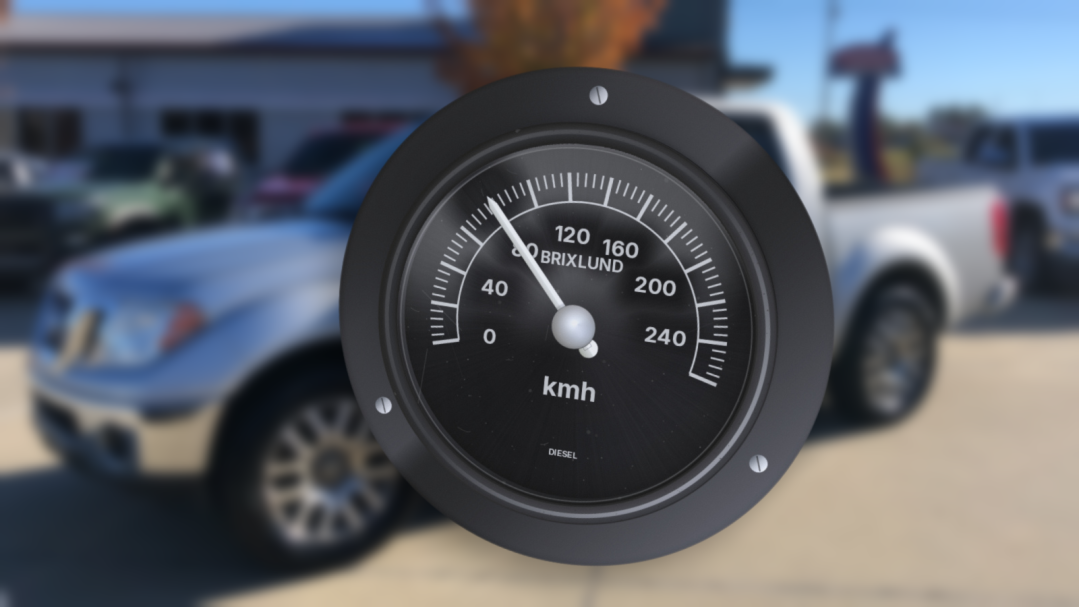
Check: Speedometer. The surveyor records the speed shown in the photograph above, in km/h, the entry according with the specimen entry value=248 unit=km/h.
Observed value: value=80 unit=km/h
